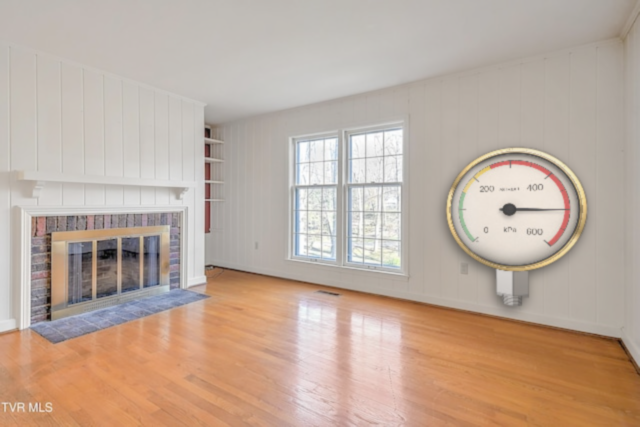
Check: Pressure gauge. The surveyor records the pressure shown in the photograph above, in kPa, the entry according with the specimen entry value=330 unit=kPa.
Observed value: value=500 unit=kPa
